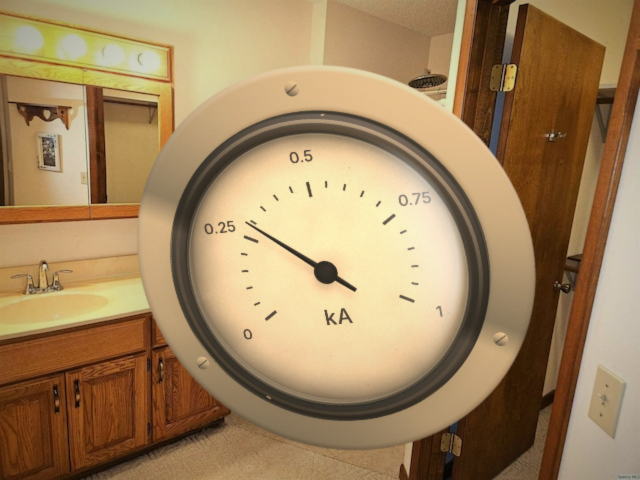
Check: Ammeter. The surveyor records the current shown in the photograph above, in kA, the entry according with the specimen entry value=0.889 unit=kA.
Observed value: value=0.3 unit=kA
